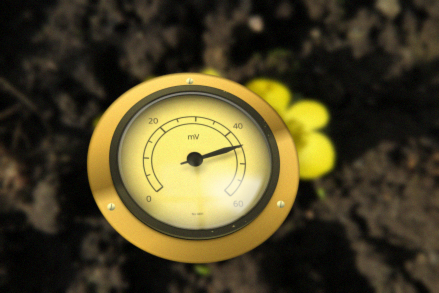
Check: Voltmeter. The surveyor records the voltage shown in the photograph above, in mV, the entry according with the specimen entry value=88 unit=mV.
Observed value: value=45 unit=mV
